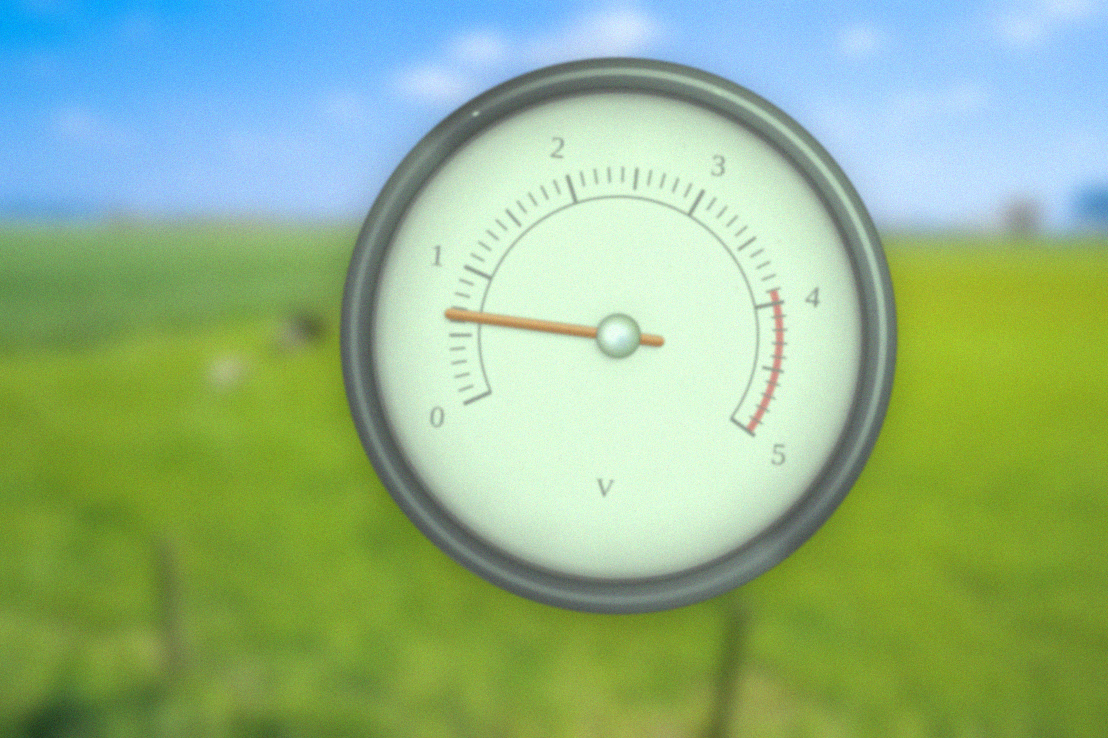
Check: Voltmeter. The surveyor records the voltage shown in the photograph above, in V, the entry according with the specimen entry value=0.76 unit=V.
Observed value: value=0.65 unit=V
